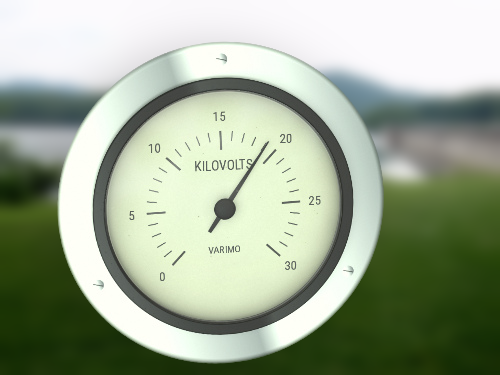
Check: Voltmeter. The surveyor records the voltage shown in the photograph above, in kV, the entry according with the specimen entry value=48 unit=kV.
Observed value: value=19 unit=kV
